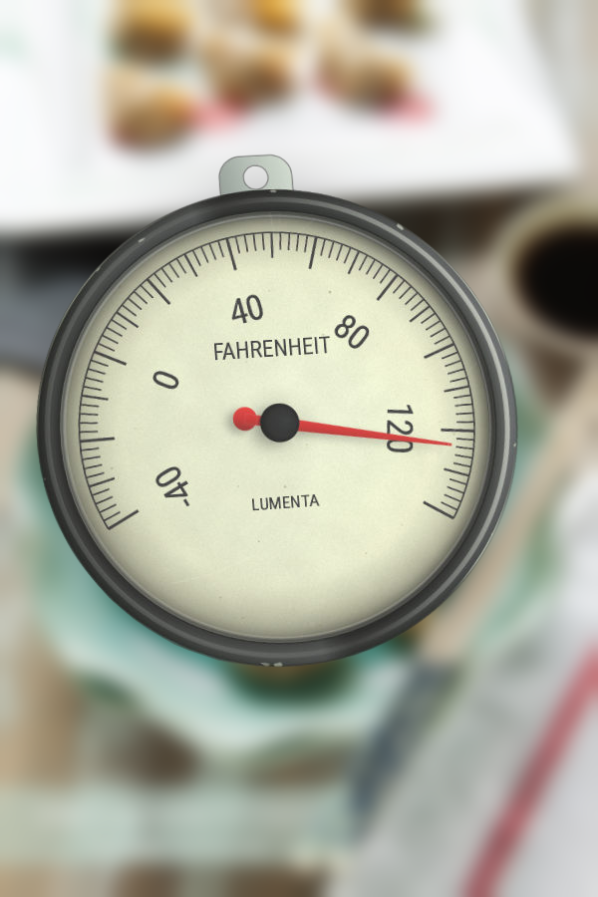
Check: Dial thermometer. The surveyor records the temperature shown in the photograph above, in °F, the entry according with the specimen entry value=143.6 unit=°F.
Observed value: value=124 unit=°F
